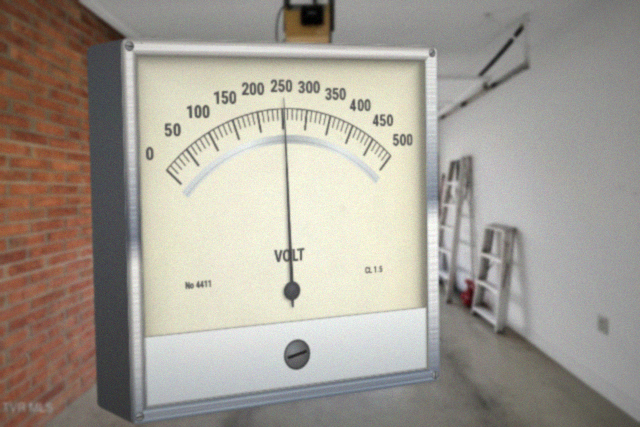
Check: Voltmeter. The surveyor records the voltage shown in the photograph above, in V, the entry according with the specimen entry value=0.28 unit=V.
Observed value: value=250 unit=V
